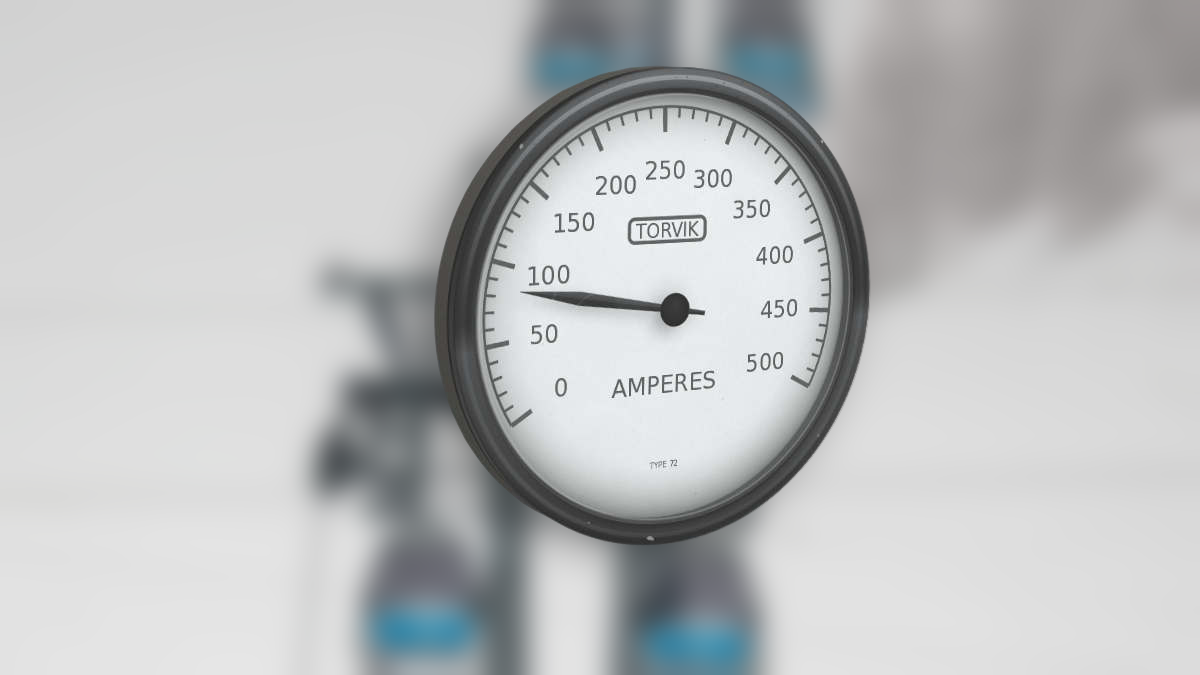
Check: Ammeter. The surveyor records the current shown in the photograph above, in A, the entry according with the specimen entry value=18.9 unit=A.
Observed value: value=85 unit=A
